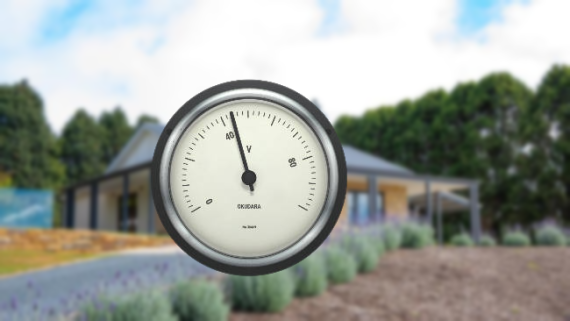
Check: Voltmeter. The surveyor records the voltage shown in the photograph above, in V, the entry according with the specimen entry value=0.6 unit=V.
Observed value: value=44 unit=V
